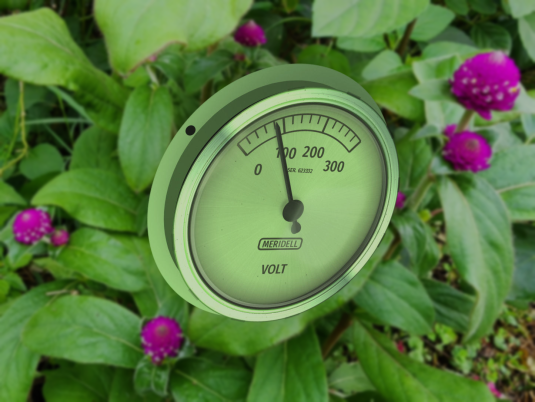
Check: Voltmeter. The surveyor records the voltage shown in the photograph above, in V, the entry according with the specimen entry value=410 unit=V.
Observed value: value=80 unit=V
